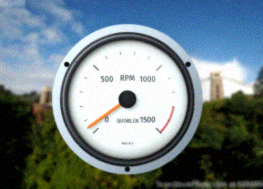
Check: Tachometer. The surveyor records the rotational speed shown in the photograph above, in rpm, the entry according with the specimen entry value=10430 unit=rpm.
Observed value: value=50 unit=rpm
